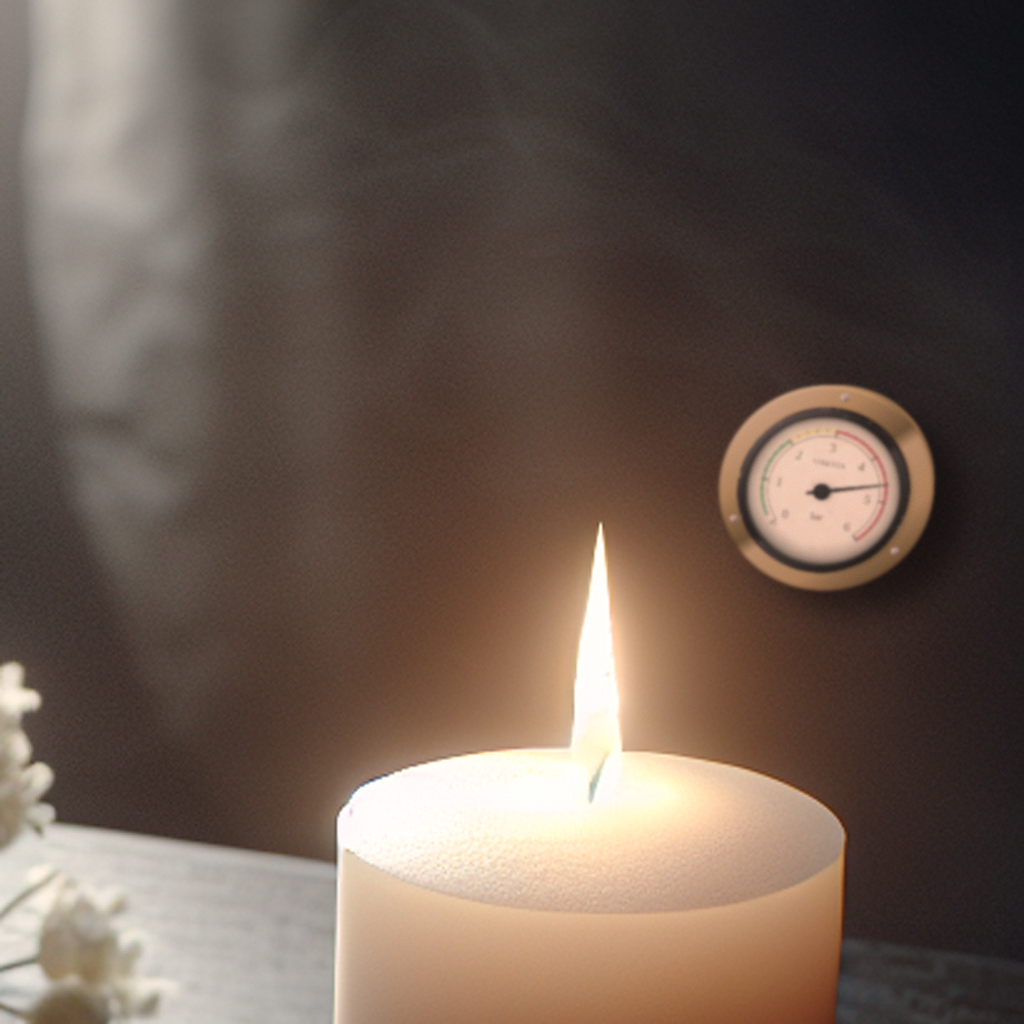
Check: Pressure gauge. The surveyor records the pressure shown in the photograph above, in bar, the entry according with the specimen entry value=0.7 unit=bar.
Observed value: value=4.6 unit=bar
